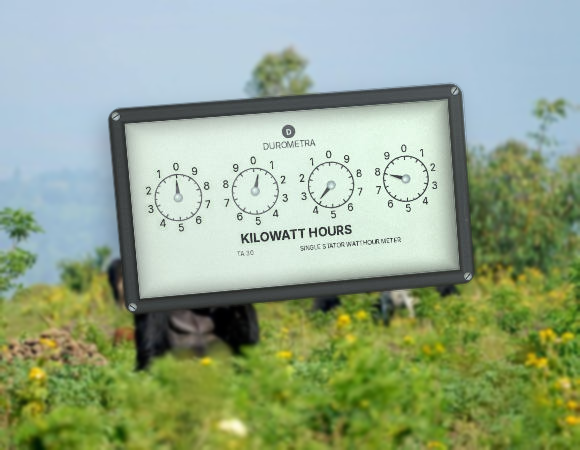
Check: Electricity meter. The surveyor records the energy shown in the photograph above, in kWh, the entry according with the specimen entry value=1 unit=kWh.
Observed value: value=38 unit=kWh
